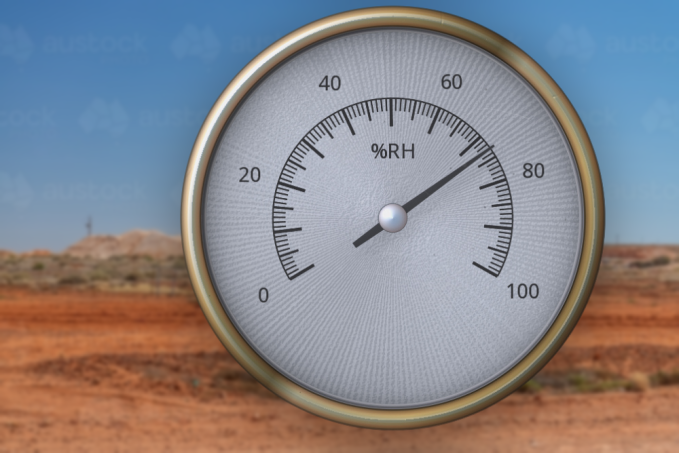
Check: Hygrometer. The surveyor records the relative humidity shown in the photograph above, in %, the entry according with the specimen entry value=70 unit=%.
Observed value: value=73 unit=%
